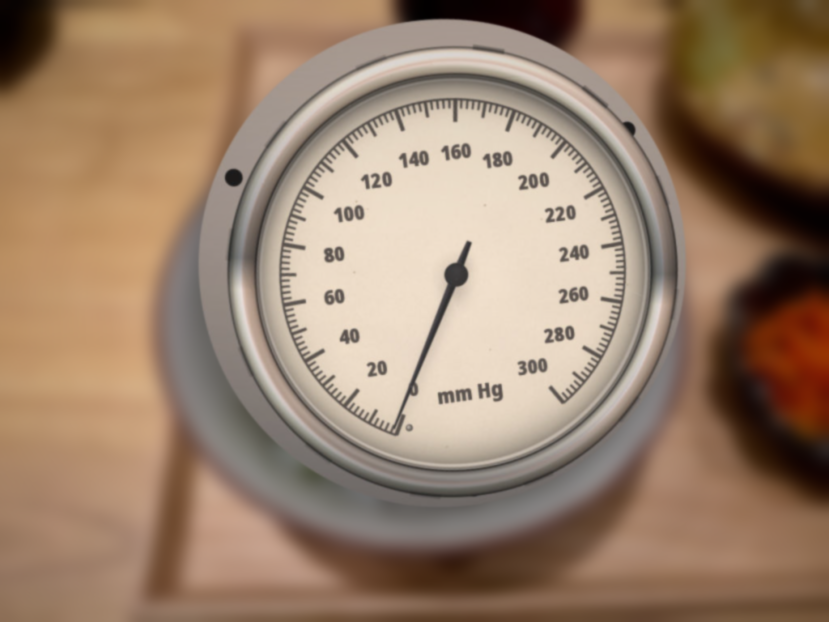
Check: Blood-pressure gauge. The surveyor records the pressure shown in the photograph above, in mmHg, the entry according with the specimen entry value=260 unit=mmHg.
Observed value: value=2 unit=mmHg
